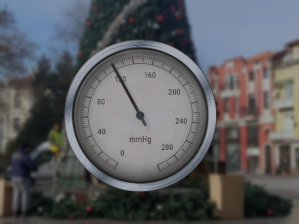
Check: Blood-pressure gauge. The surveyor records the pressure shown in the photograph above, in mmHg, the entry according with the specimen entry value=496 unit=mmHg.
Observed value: value=120 unit=mmHg
